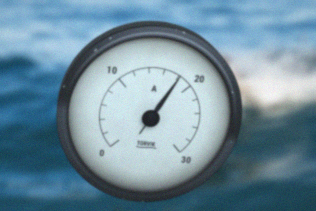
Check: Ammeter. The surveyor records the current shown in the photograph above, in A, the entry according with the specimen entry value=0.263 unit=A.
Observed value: value=18 unit=A
